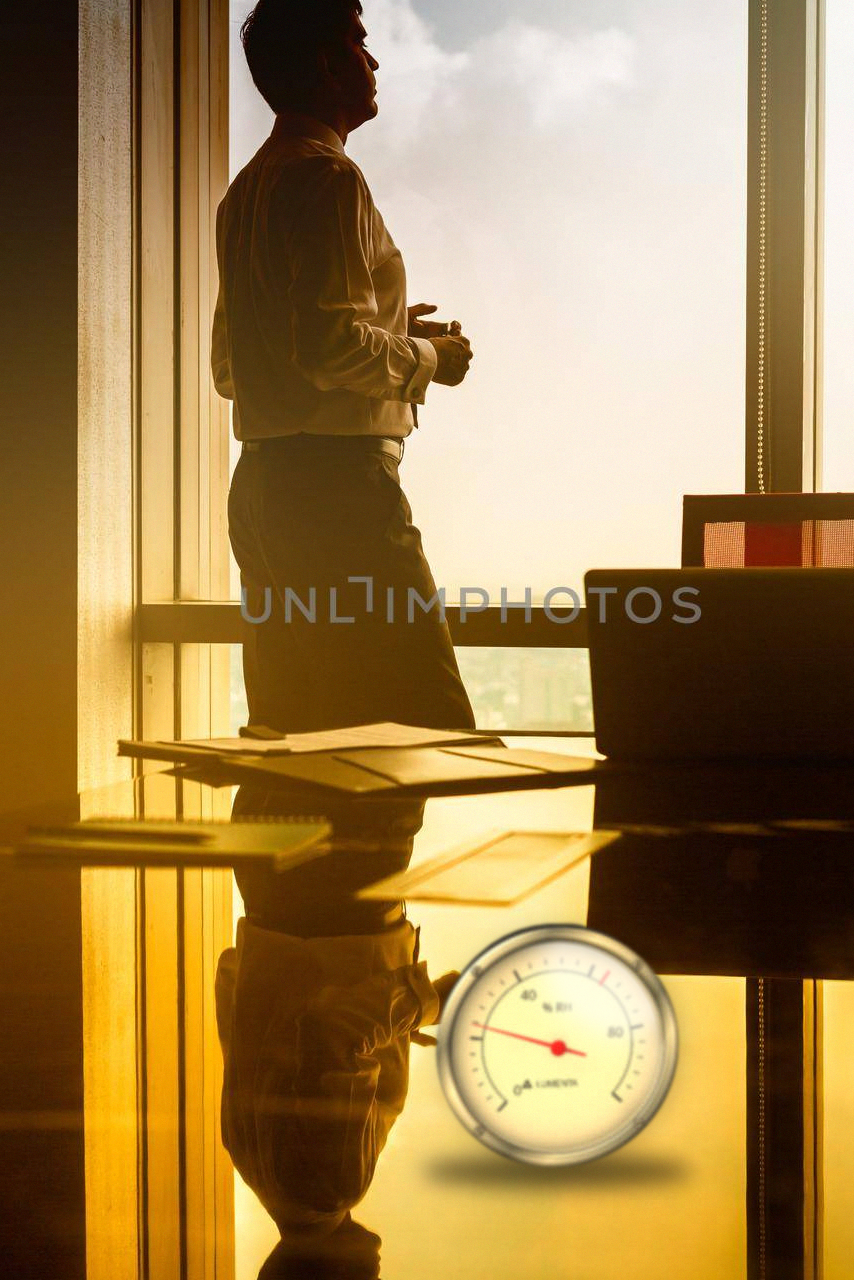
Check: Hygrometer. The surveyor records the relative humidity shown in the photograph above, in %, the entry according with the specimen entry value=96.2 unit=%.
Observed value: value=24 unit=%
